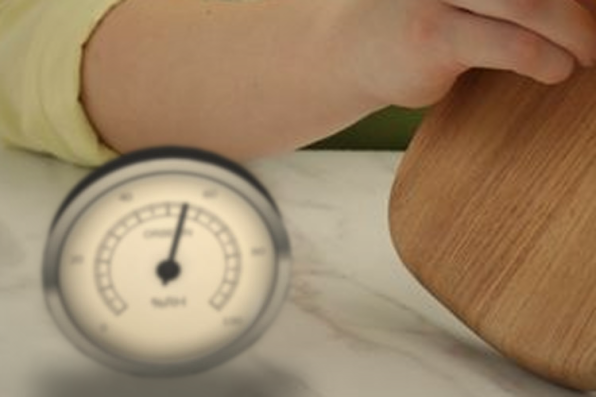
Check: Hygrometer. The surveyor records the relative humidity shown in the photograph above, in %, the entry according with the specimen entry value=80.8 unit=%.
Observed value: value=55 unit=%
